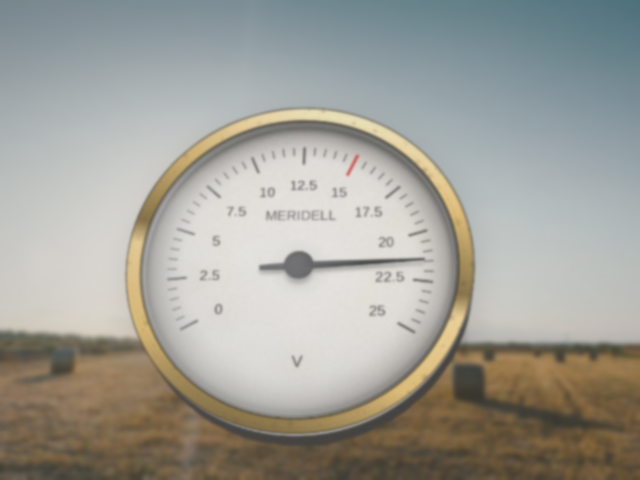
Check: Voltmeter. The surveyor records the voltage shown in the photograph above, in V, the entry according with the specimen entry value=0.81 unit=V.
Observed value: value=21.5 unit=V
